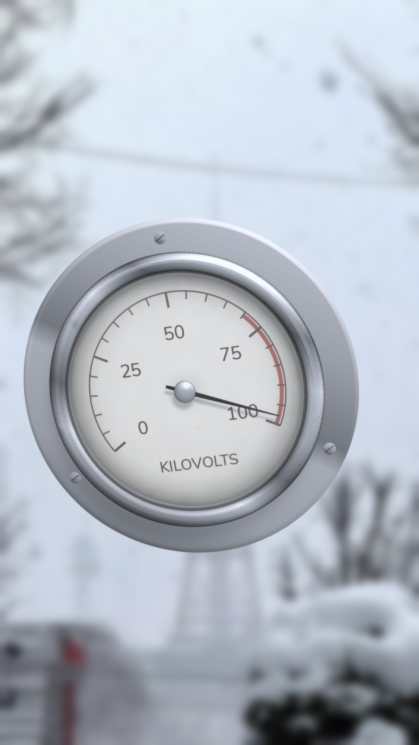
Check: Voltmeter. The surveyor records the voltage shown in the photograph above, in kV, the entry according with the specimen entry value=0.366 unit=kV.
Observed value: value=97.5 unit=kV
